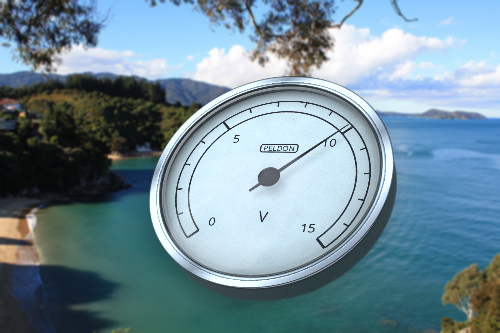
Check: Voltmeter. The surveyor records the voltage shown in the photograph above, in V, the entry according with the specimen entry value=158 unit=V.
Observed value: value=10 unit=V
